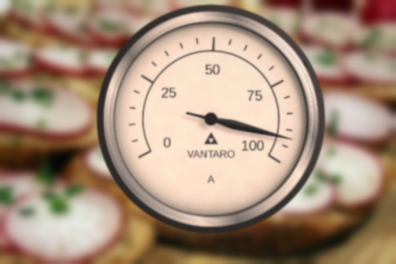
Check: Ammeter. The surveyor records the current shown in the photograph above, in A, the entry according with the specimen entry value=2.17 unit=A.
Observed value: value=92.5 unit=A
